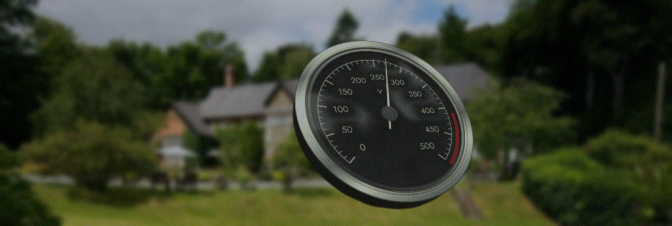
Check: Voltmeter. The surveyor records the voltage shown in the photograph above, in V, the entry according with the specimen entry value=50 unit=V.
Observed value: value=270 unit=V
